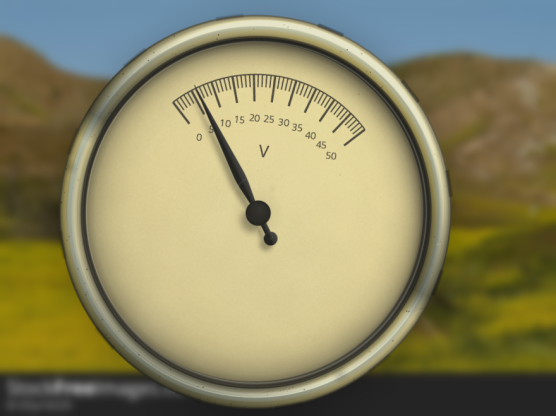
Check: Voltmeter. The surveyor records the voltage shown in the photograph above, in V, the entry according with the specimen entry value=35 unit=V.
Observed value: value=6 unit=V
